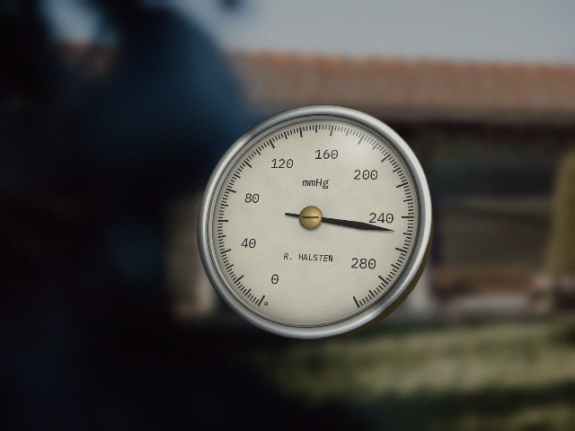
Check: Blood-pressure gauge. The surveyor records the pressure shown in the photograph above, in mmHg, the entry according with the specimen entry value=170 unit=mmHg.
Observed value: value=250 unit=mmHg
